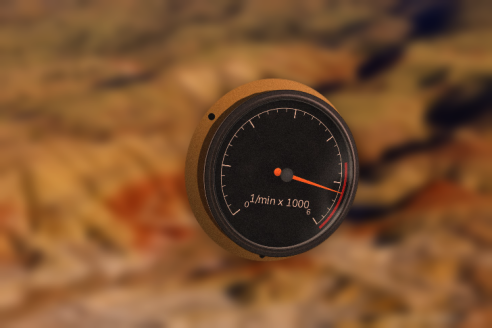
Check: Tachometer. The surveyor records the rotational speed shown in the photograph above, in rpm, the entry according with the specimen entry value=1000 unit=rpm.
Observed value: value=5200 unit=rpm
